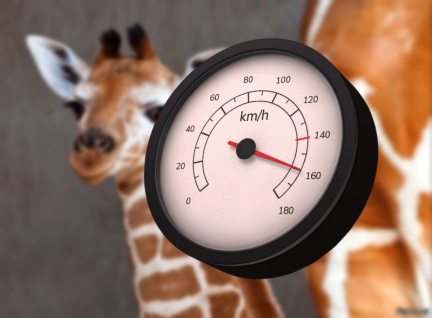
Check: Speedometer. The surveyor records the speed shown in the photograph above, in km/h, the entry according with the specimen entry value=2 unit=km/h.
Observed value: value=160 unit=km/h
